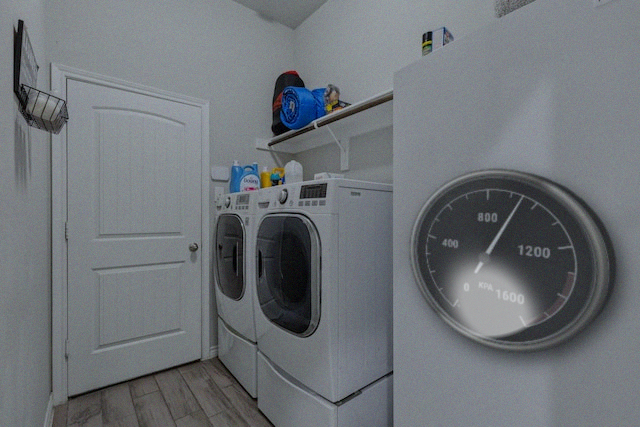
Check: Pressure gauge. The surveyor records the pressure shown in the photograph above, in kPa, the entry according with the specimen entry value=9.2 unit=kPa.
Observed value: value=950 unit=kPa
